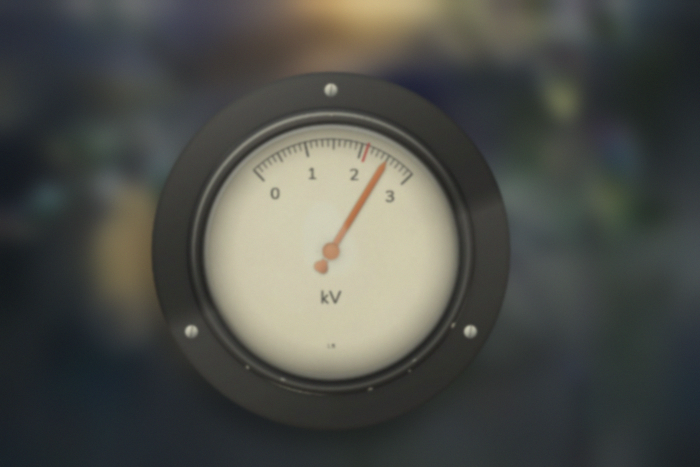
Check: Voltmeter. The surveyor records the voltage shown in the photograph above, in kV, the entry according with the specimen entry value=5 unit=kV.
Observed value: value=2.5 unit=kV
